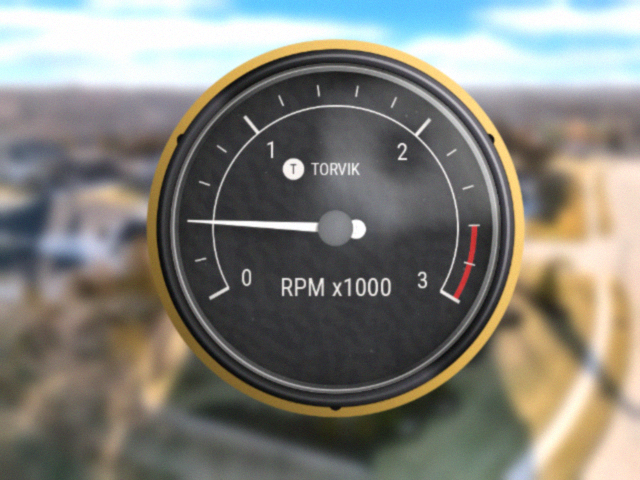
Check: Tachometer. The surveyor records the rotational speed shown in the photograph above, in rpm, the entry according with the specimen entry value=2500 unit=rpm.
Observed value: value=400 unit=rpm
